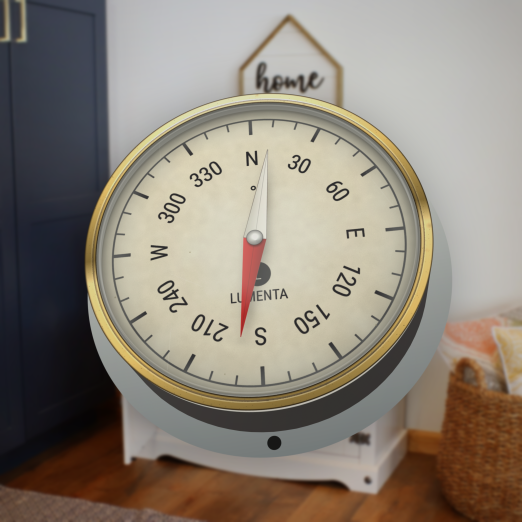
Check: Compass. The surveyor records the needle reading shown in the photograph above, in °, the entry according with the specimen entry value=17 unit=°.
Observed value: value=190 unit=°
